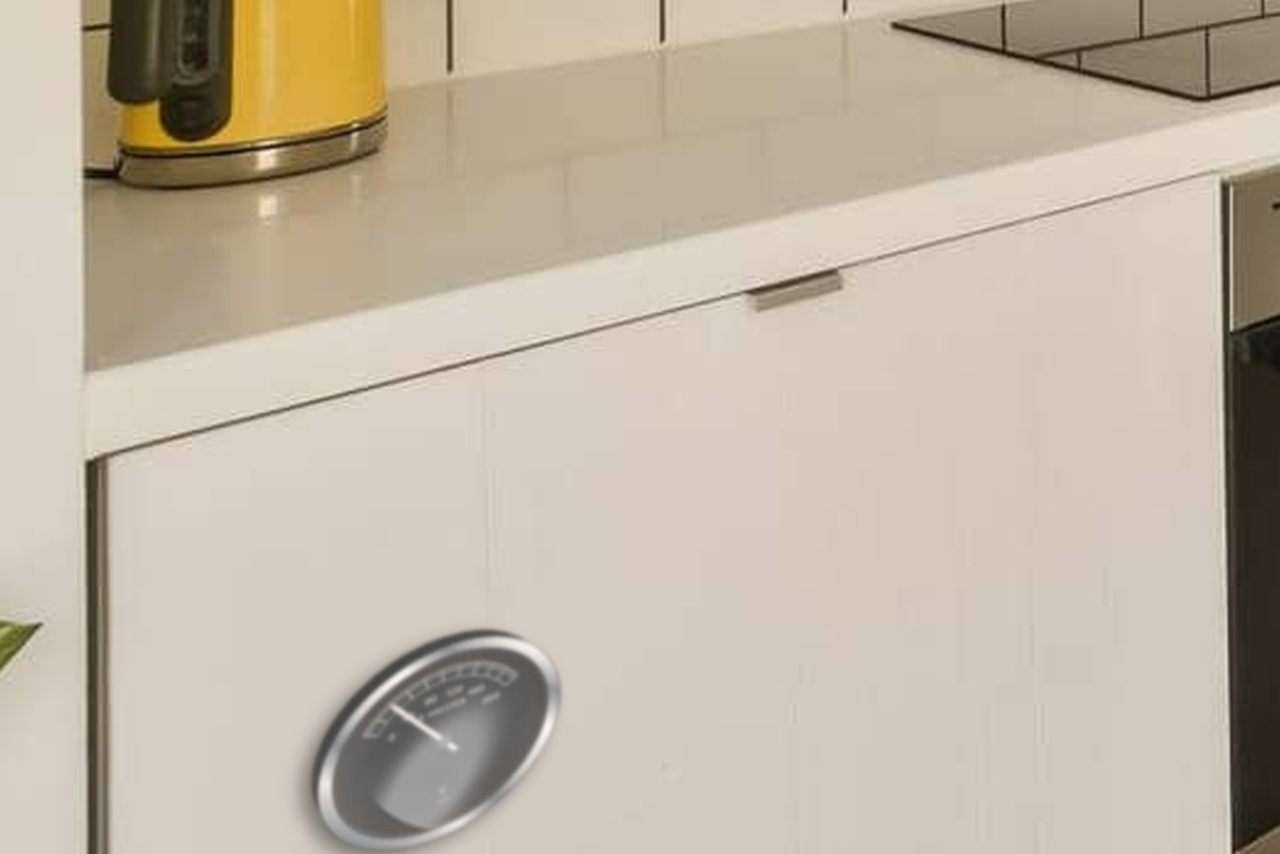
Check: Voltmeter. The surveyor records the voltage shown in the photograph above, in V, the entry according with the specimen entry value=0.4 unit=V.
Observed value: value=40 unit=V
